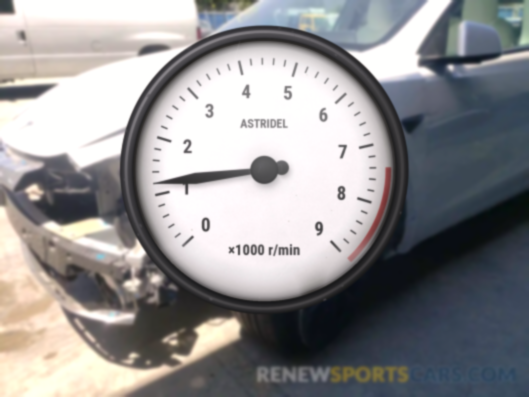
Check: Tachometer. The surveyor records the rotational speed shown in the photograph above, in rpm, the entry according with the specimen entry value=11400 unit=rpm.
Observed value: value=1200 unit=rpm
